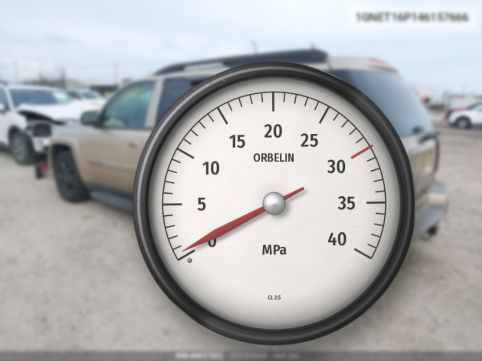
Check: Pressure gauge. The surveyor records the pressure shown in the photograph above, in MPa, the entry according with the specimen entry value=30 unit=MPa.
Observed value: value=0.5 unit=MPa
